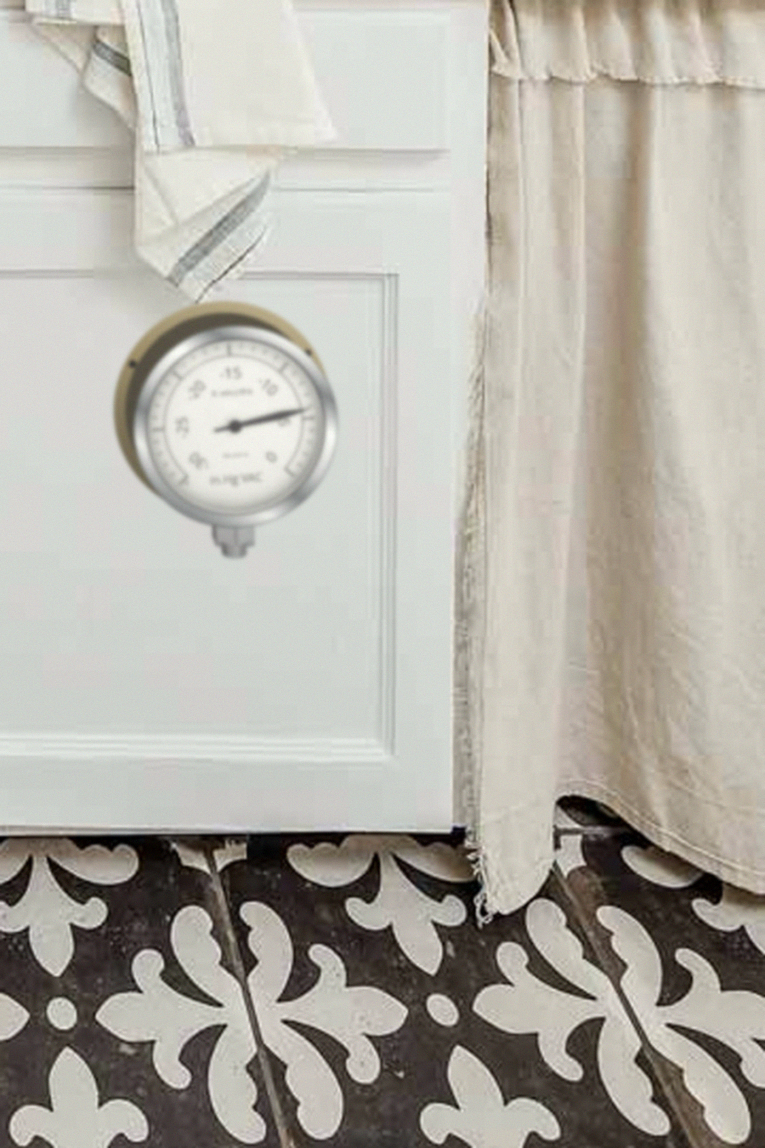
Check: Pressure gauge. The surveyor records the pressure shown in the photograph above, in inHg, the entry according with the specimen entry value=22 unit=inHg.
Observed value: value=-6 unit=inHg
